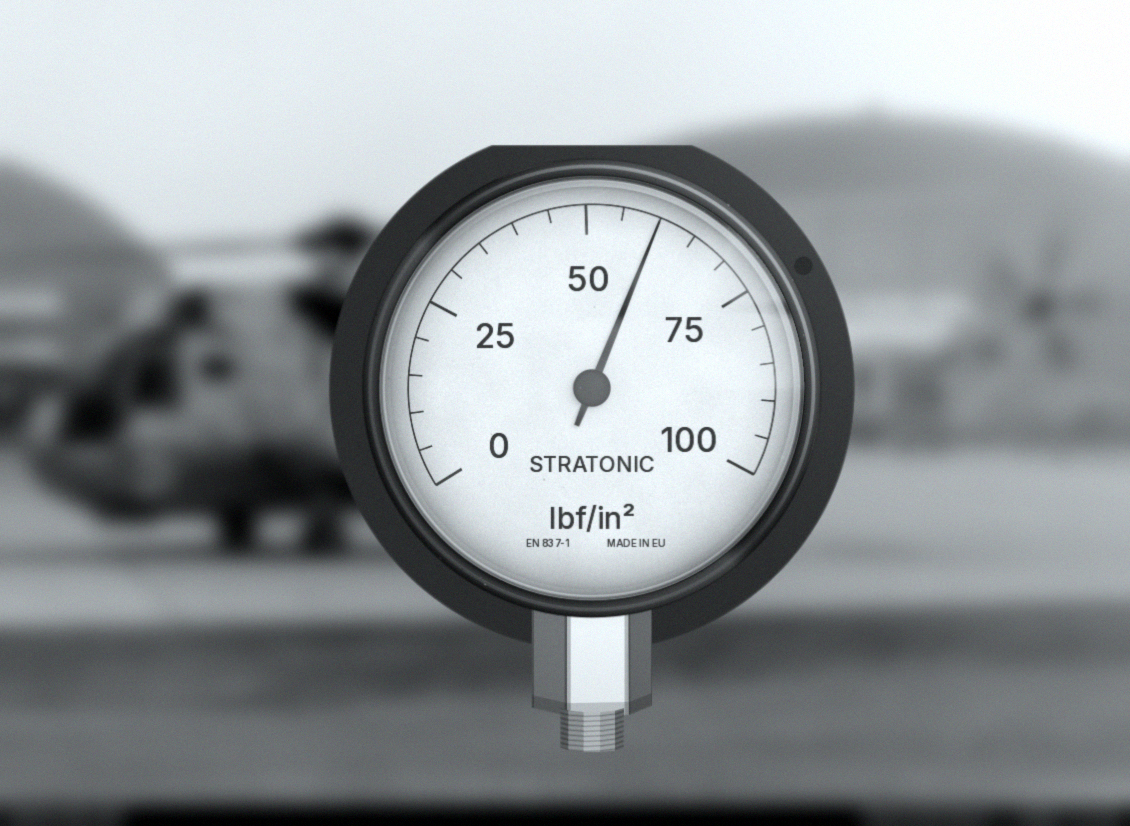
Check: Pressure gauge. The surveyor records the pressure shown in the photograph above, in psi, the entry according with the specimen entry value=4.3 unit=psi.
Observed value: value=60 unit=psi
